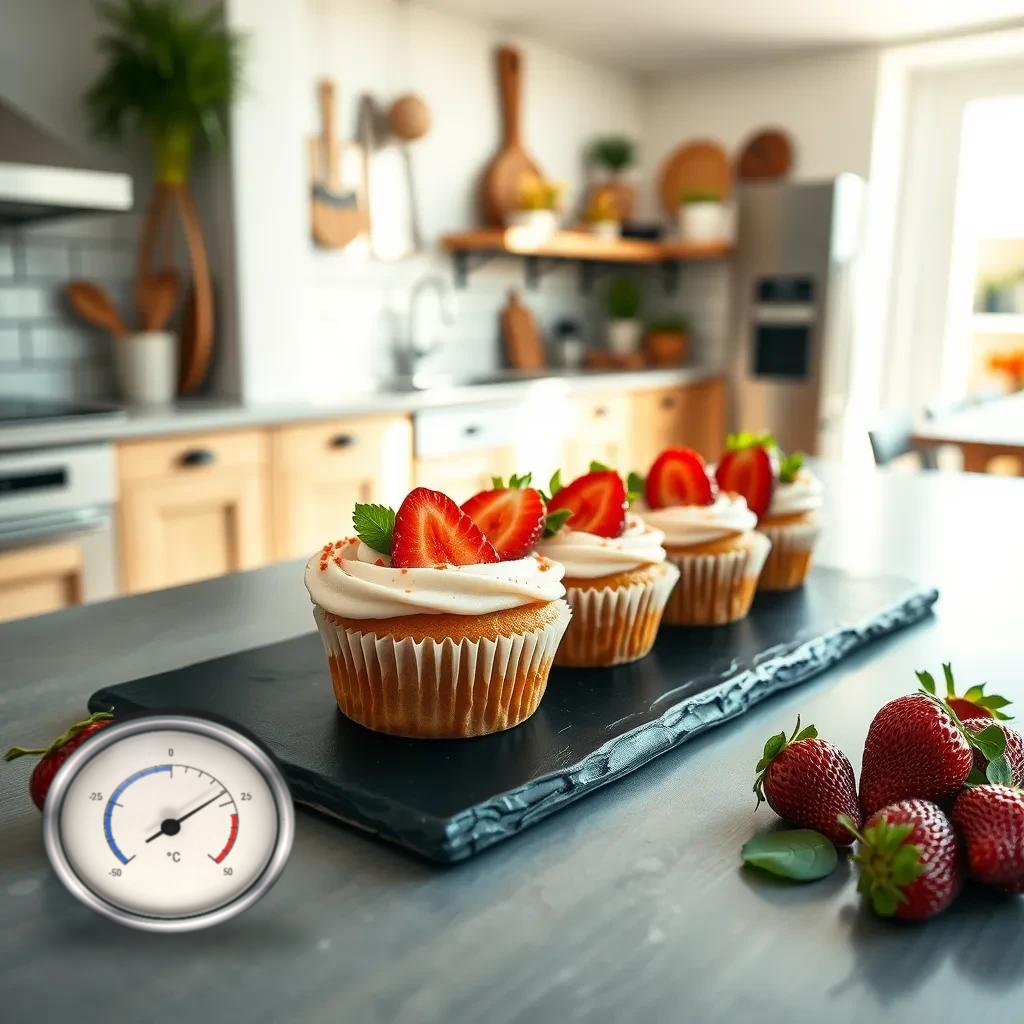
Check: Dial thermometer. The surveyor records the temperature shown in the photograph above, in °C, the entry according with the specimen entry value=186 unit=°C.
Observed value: value=20 unit=°C
